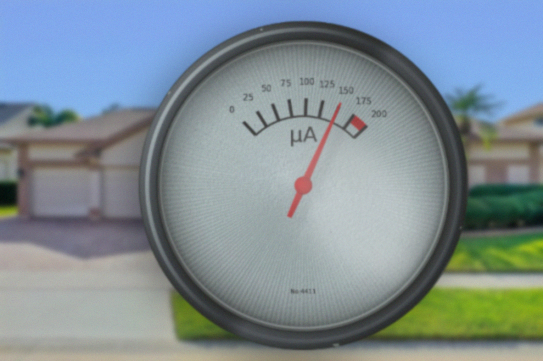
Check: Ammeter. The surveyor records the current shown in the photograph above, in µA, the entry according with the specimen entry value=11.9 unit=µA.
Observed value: value=150 unit=µA
